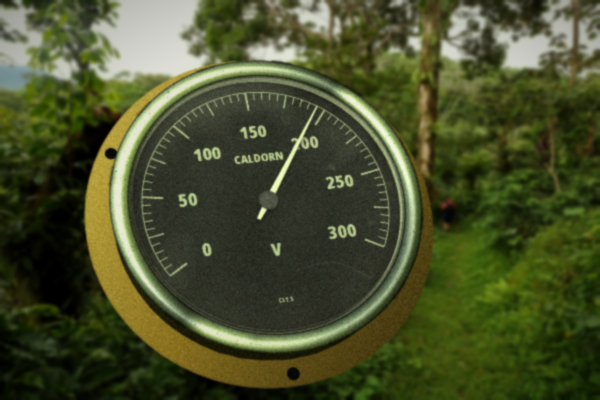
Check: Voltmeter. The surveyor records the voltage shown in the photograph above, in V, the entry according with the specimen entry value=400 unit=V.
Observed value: value=195 unit=V
